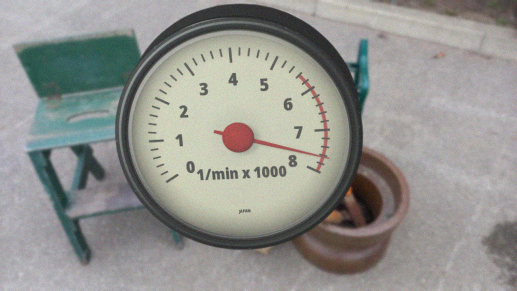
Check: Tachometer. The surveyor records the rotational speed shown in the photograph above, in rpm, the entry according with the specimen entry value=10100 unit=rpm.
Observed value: value=7600 unit=rpm
